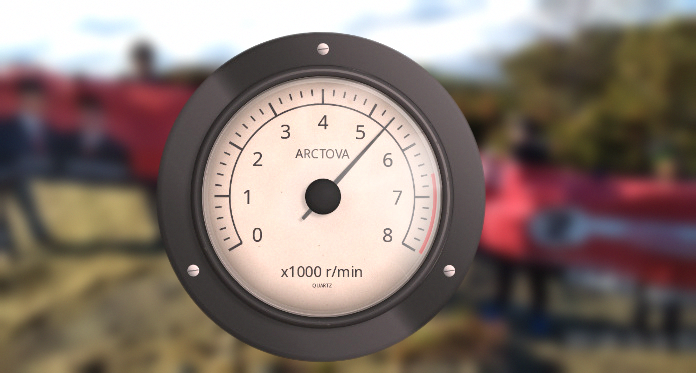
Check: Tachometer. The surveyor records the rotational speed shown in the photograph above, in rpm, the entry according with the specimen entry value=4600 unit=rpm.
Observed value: value=5400 unit=rpm
